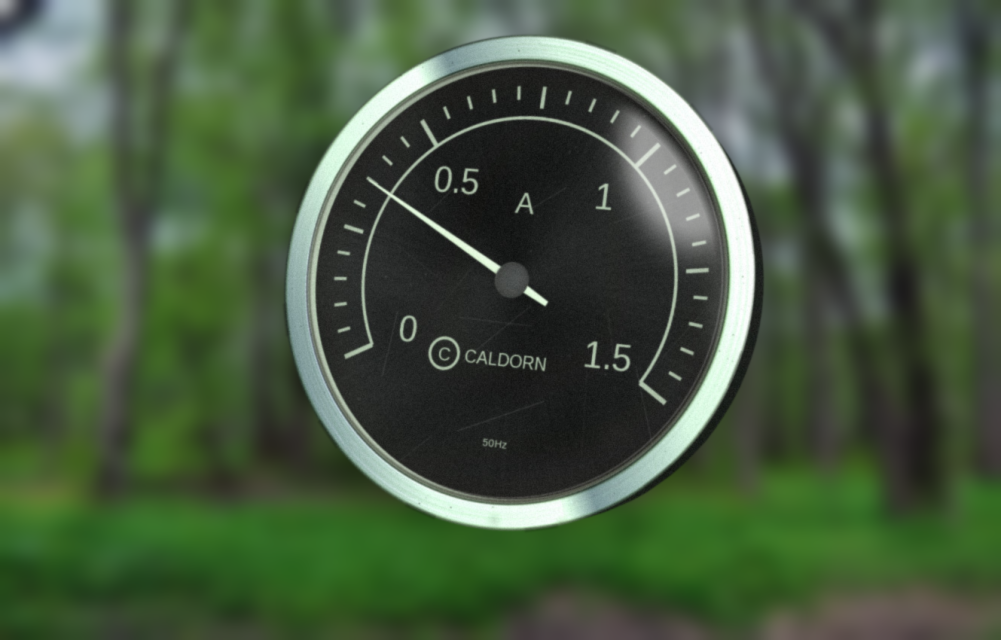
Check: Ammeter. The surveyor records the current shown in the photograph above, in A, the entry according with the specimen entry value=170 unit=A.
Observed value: value=0.35 unit=A
